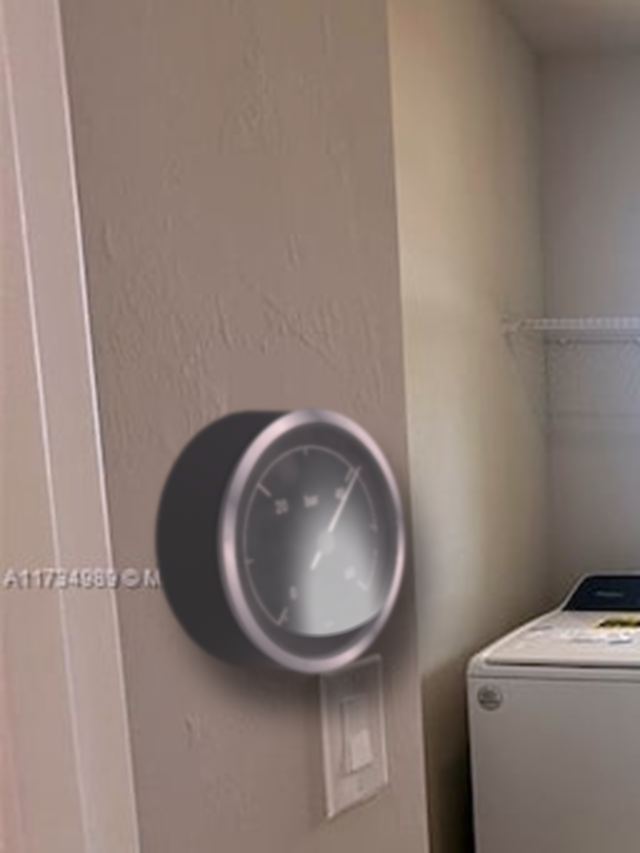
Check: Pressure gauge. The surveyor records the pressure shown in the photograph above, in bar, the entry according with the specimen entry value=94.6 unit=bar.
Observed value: value=40 unit=bar
